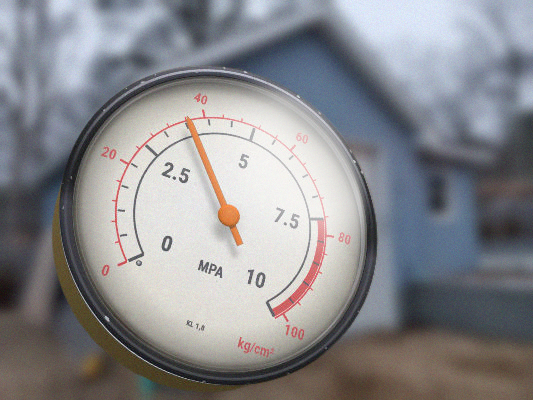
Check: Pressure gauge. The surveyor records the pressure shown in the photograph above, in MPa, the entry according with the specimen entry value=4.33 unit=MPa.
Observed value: value=3.5 unit=MPa
